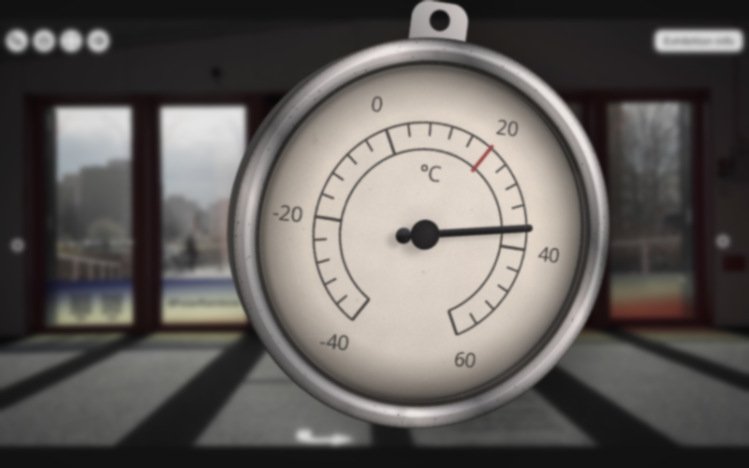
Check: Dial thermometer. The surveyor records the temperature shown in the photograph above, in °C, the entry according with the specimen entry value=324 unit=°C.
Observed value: value=36 unit=°C
